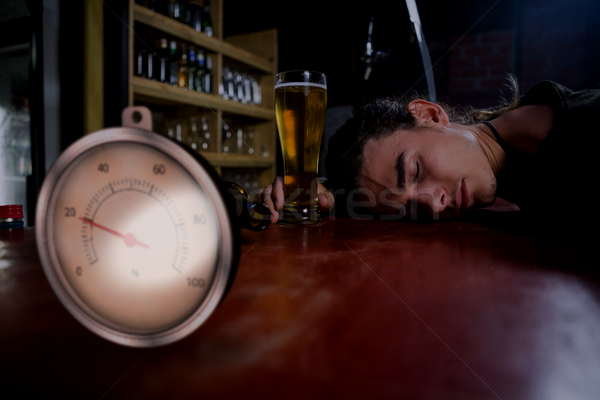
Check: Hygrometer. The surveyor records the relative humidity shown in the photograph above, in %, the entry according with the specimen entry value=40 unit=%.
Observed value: value=20 unit=%
